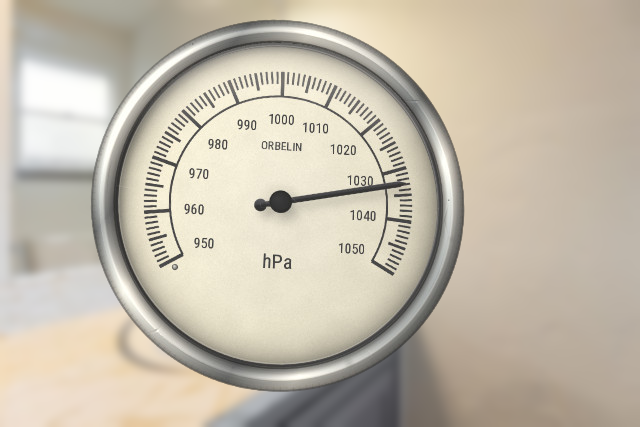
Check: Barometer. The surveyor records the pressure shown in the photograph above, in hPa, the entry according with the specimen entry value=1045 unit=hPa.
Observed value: value=1033 unit=hPa
